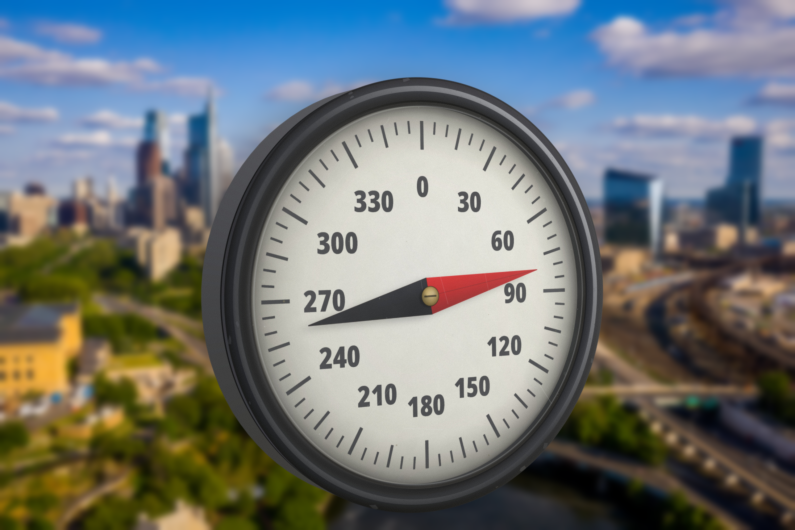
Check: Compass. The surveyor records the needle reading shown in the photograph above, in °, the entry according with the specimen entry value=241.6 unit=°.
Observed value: value=80 unit=°
